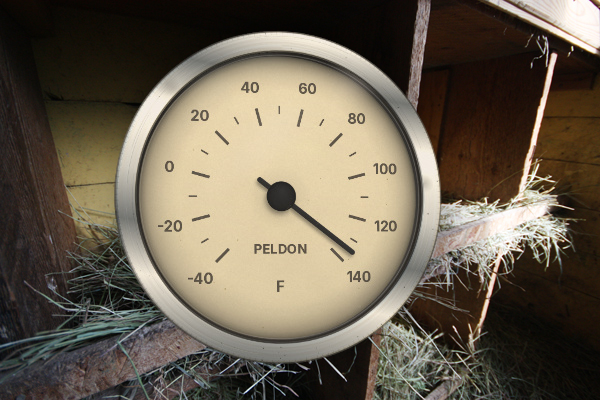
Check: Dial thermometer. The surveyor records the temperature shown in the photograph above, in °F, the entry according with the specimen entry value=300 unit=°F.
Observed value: value=135 unit=°F
